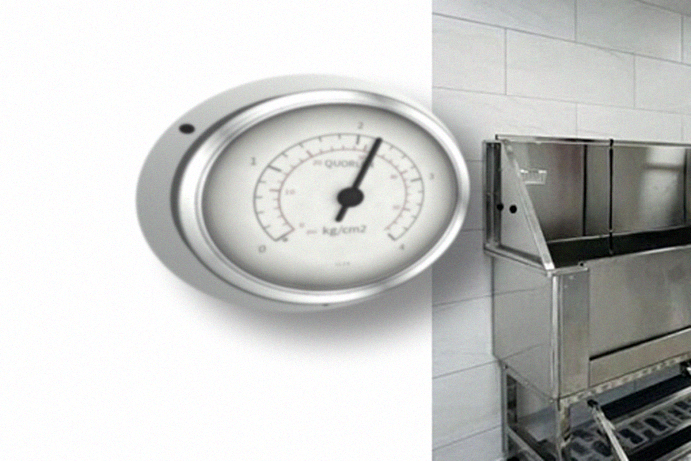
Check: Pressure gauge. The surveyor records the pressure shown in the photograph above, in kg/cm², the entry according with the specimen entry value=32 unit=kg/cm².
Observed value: value=2.2 unit=kg/cm²
